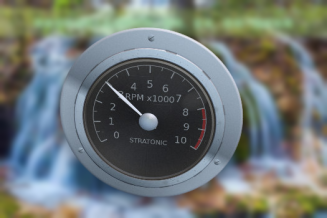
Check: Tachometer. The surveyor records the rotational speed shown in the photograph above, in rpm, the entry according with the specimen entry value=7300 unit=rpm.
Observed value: value=3000 unit=rpm
